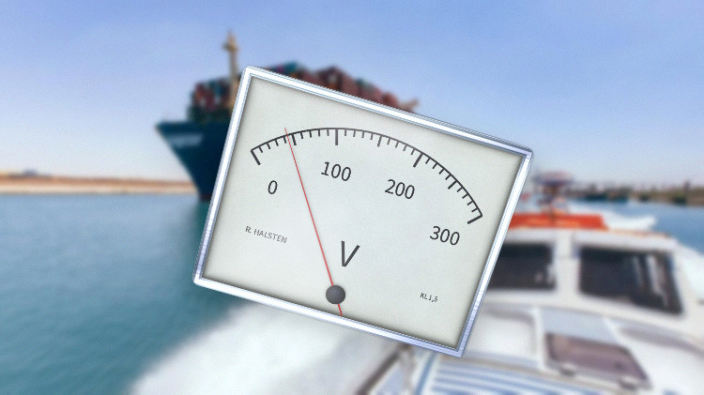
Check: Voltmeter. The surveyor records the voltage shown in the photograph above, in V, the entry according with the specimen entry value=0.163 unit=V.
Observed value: value=45 unit=V
